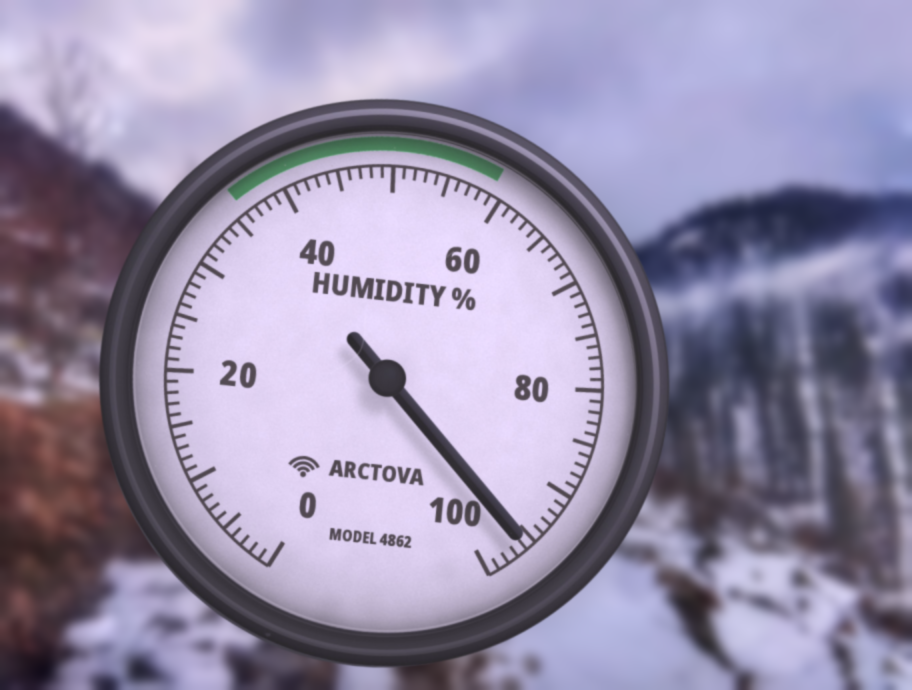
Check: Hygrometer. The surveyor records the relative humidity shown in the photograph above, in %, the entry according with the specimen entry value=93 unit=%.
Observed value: value=96 unit=%
